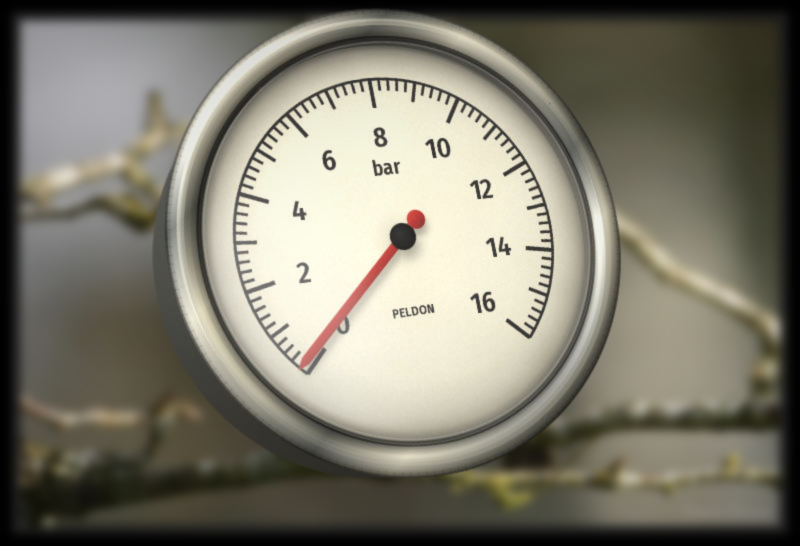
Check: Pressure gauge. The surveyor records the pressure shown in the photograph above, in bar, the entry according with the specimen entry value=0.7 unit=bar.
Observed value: value=0.2 unit=bar
